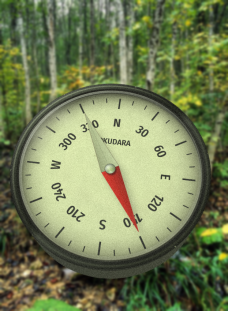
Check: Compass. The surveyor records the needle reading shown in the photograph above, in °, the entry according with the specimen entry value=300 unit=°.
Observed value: value=150 unit=°
